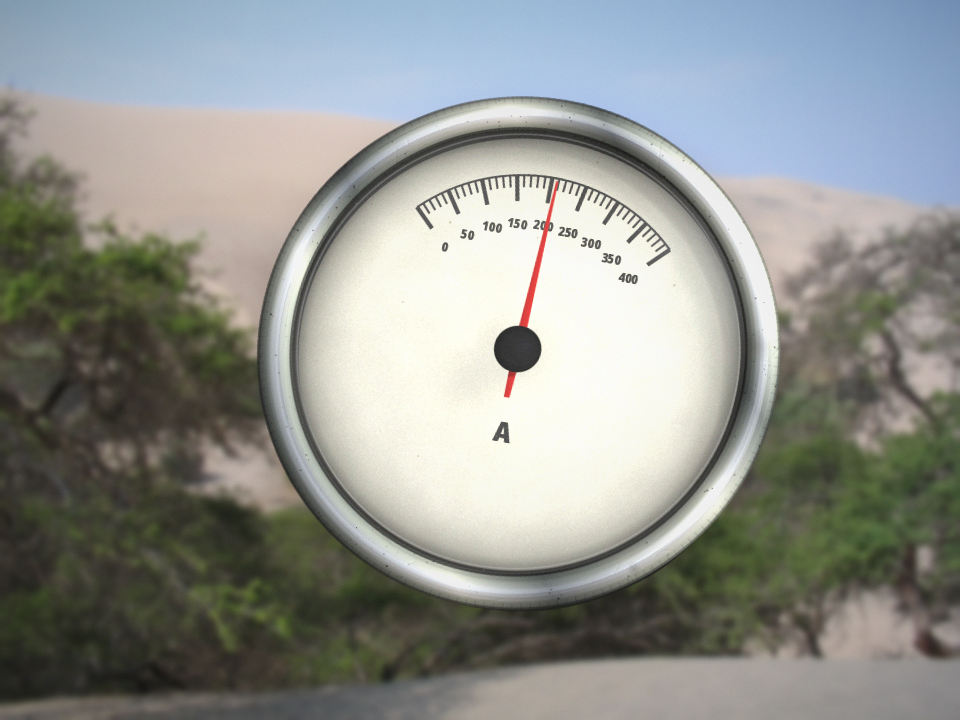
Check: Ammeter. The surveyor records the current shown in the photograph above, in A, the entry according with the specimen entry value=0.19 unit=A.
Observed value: value=210 unit=A
